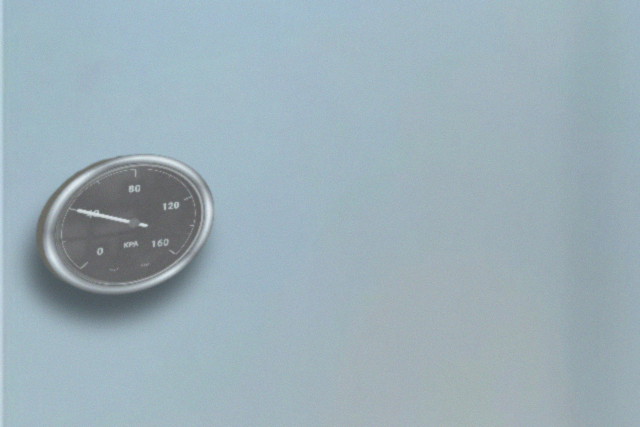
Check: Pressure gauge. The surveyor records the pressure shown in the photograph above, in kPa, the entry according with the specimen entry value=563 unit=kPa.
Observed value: value=40 unit=kPa
